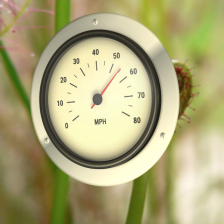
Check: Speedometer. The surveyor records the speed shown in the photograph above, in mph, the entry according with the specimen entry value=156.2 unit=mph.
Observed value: value=55 unit=mph
